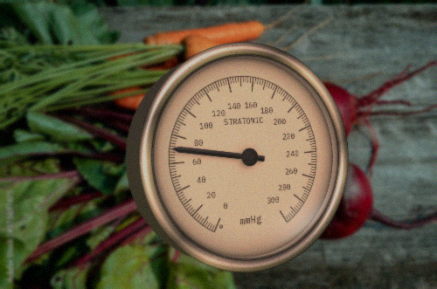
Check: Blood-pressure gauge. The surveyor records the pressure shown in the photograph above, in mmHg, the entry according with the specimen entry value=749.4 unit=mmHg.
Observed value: value=70 unit=mmHg
